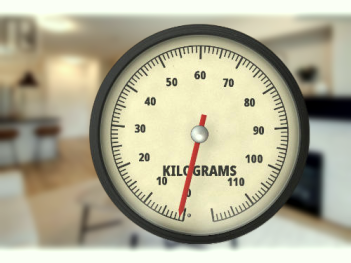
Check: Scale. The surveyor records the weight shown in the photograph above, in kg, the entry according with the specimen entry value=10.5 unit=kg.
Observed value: value=1 unit=kg
